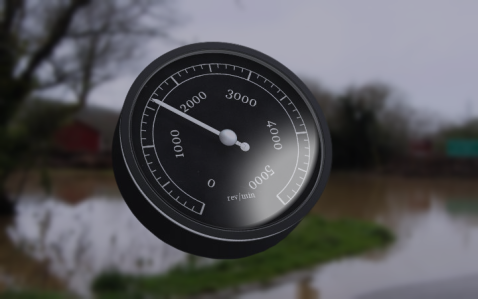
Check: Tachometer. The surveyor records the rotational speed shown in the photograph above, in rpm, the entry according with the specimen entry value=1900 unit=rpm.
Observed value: value=1600 unit=rpm
